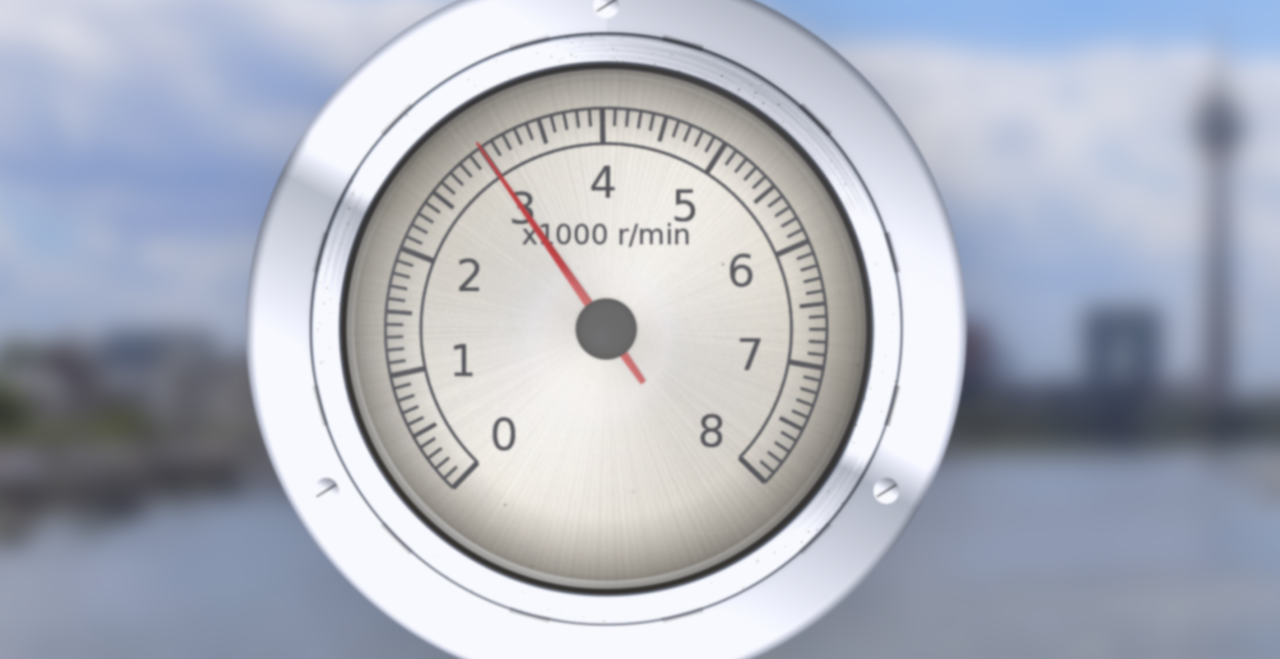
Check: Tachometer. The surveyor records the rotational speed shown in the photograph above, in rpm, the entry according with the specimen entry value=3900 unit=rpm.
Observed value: value=3000 unit=rpm
